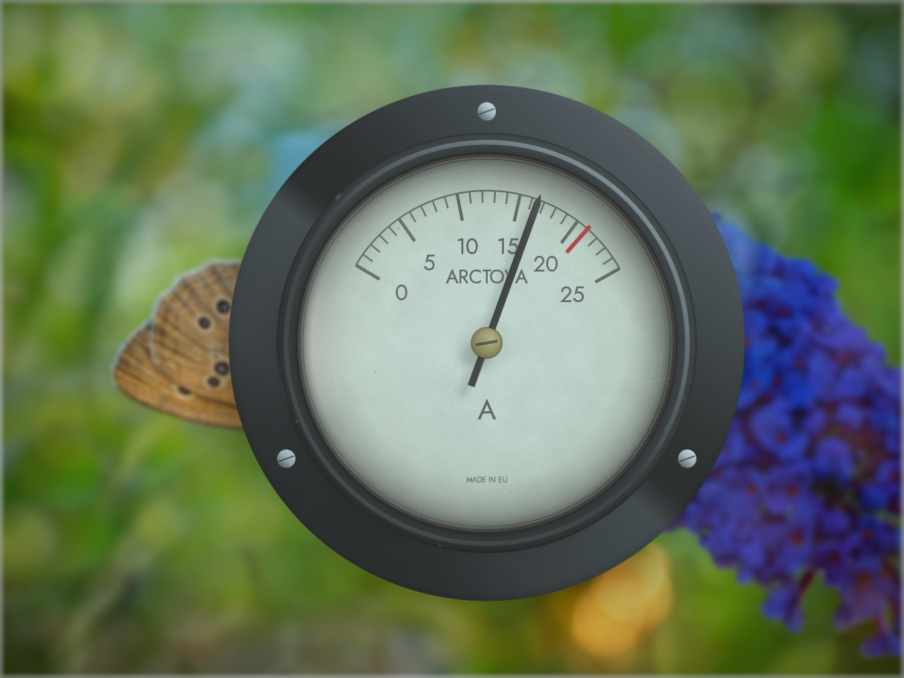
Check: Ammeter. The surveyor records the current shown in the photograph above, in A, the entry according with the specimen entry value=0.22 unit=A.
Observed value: value=16.5 unit=A
